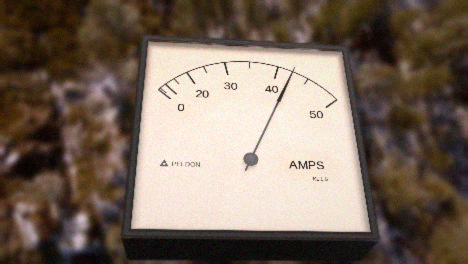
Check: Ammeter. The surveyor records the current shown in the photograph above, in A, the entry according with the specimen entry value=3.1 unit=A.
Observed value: value=42.5 unit=A
